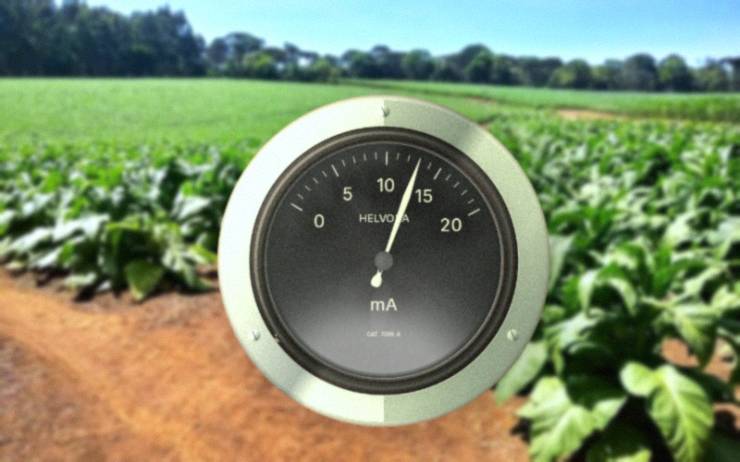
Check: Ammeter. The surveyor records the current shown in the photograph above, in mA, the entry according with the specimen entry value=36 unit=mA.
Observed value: value=13 unit=mA
